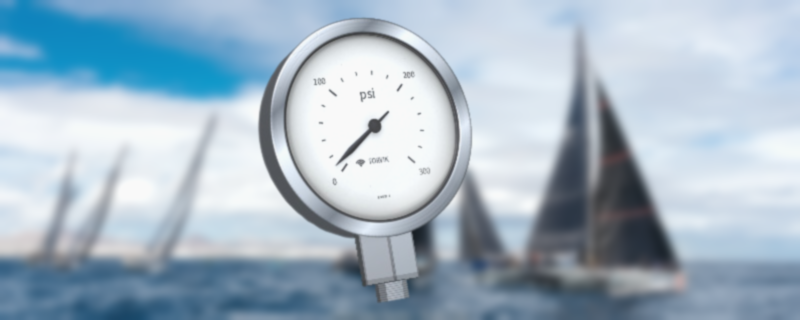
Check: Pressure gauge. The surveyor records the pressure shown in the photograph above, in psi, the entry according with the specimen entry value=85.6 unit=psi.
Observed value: value=10 unit=psi
